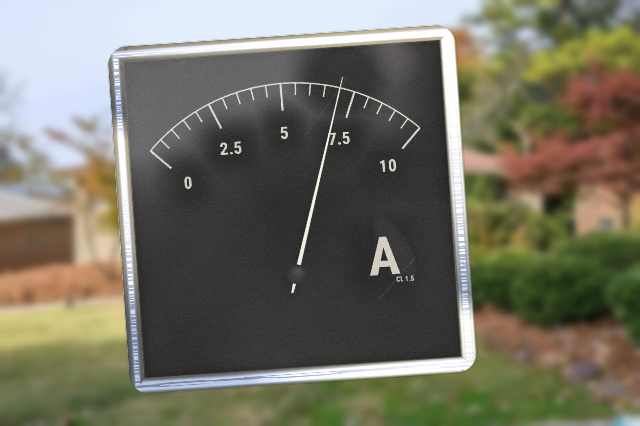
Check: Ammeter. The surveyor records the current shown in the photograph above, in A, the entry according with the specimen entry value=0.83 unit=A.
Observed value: value=7 unit=A
